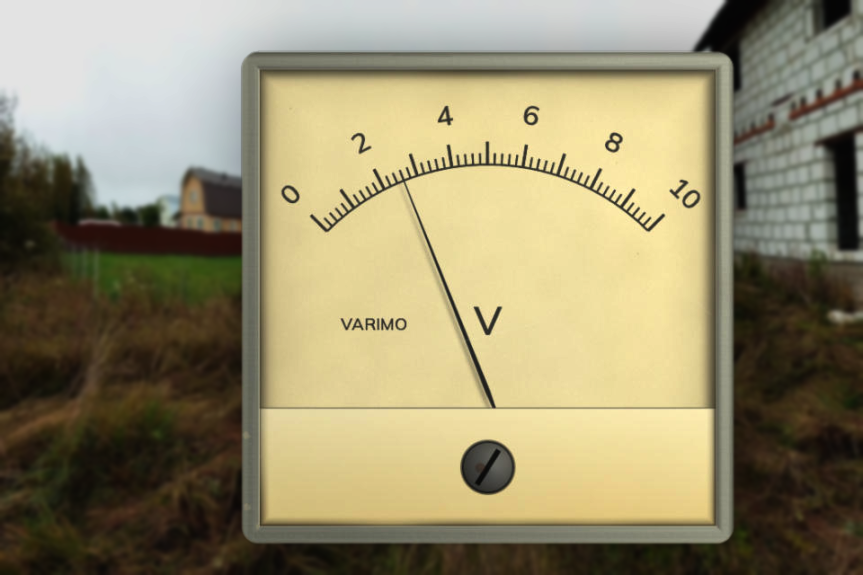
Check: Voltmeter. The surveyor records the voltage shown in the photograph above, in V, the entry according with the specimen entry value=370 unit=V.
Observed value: value=2.6 unit=V
